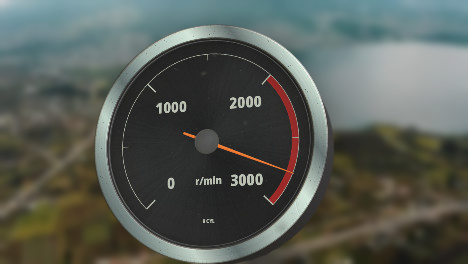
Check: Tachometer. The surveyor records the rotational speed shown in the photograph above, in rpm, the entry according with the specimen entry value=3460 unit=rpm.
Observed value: value=2750 unit=rpm
